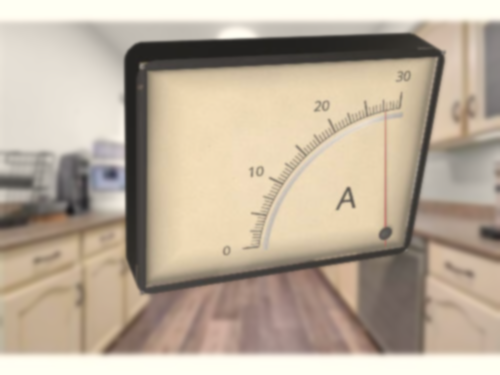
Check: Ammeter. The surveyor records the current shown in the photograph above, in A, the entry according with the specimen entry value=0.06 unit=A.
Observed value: value=27.5 unit=A
